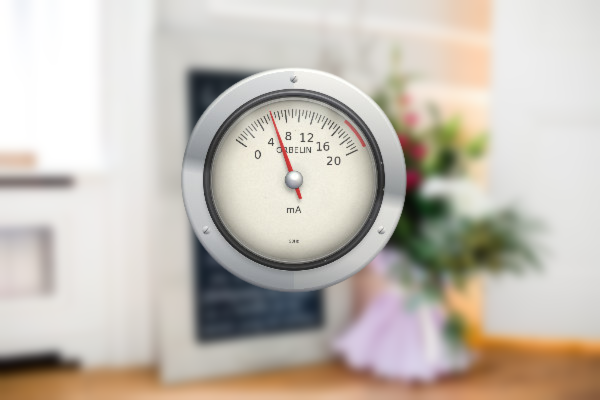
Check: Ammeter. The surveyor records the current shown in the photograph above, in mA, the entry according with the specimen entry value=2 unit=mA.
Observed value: value=6 unit=mA
